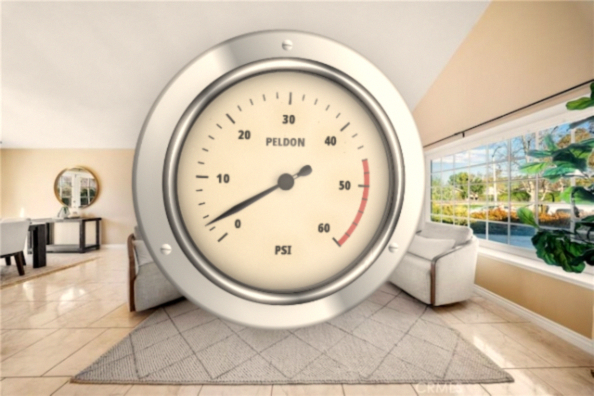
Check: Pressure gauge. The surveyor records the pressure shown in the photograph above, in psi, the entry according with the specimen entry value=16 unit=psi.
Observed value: value=3 unit=psi
